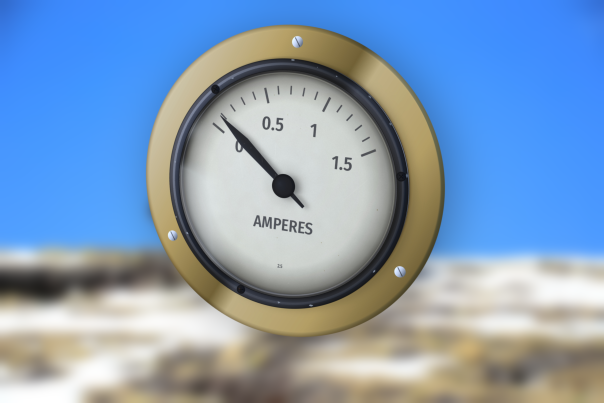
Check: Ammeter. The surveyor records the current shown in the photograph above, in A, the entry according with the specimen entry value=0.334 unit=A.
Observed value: value=0.1 unit=A
